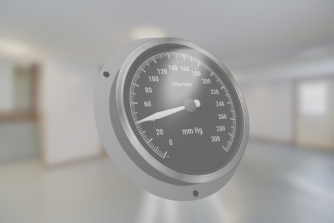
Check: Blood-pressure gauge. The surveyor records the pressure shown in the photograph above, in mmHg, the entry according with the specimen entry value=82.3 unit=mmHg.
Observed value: value=40 unit=mmHg
